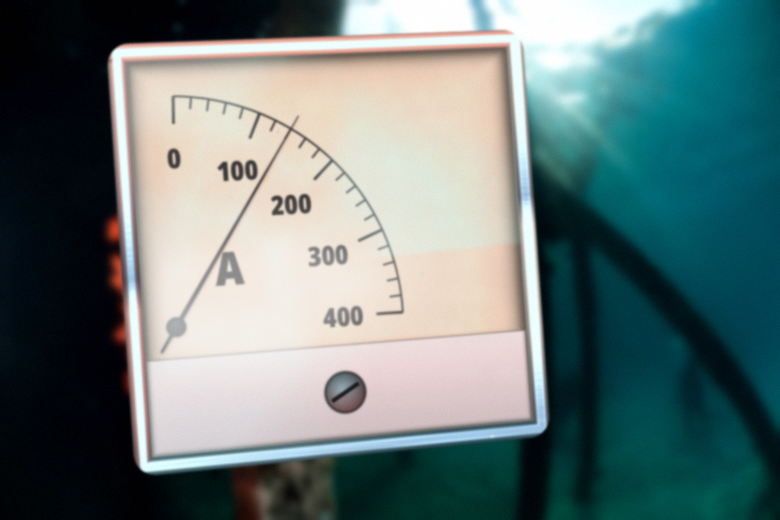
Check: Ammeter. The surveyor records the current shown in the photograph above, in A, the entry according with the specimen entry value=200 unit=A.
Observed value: value=140 unit=A
